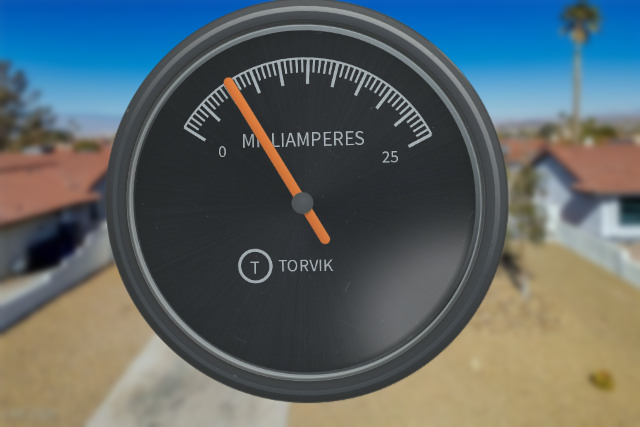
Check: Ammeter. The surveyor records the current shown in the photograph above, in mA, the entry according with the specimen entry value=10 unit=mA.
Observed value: value=5.5 unit=mA
